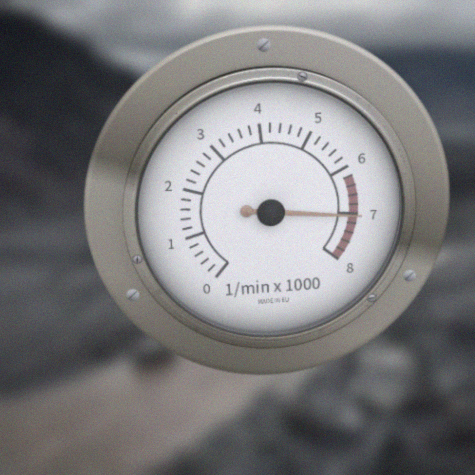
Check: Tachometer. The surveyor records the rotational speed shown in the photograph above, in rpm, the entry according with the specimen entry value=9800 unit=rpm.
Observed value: value=7000 unit=rpm
